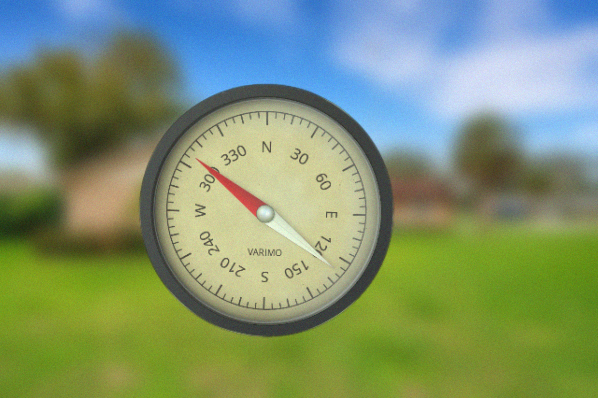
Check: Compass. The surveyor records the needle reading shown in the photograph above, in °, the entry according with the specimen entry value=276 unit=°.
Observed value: value=307.5 unit=°
